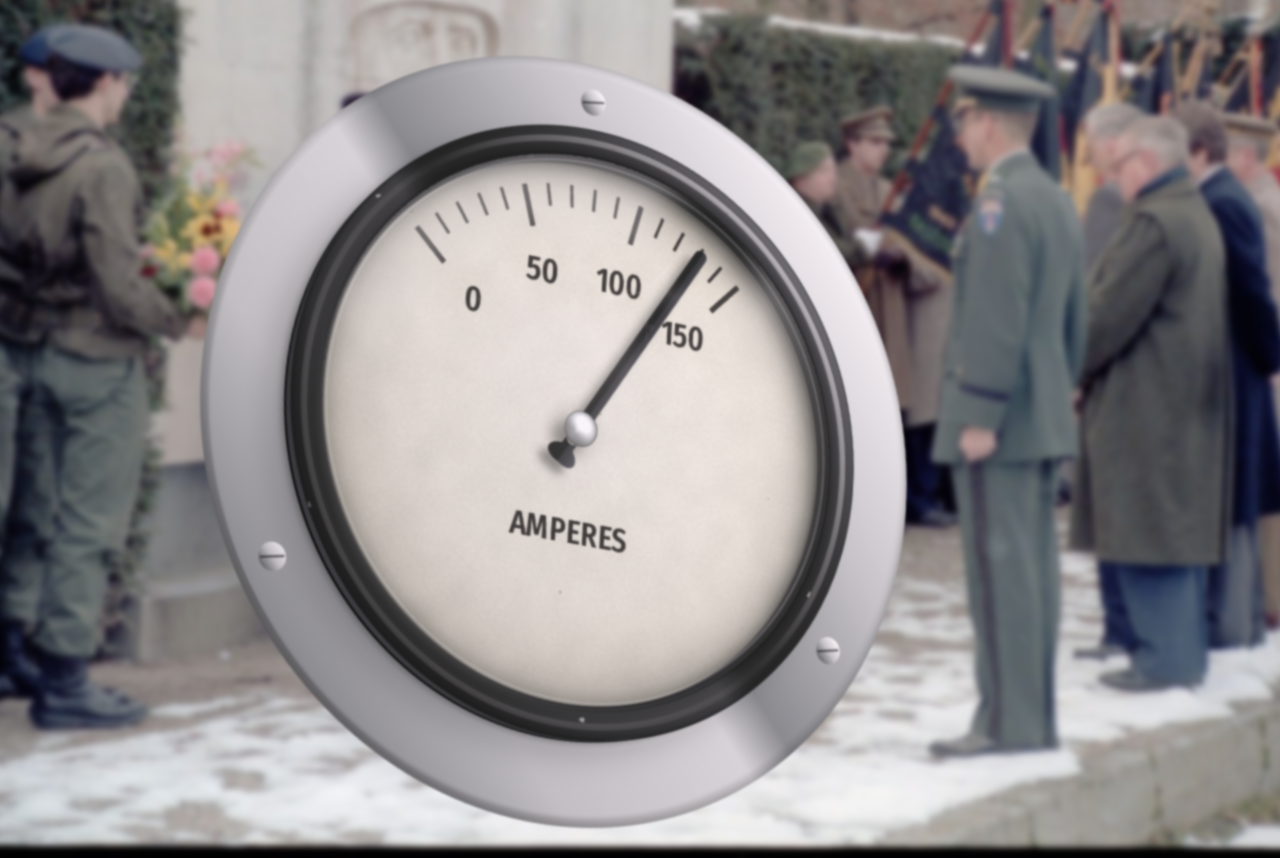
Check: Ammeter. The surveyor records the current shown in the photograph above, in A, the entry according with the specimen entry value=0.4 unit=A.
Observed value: value=130 unit=A
